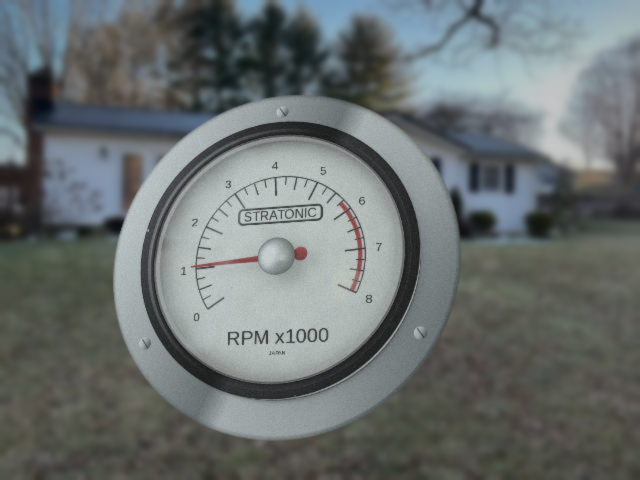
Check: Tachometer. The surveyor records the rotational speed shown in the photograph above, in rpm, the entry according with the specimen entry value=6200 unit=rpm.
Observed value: value=1000 unit=rpm
